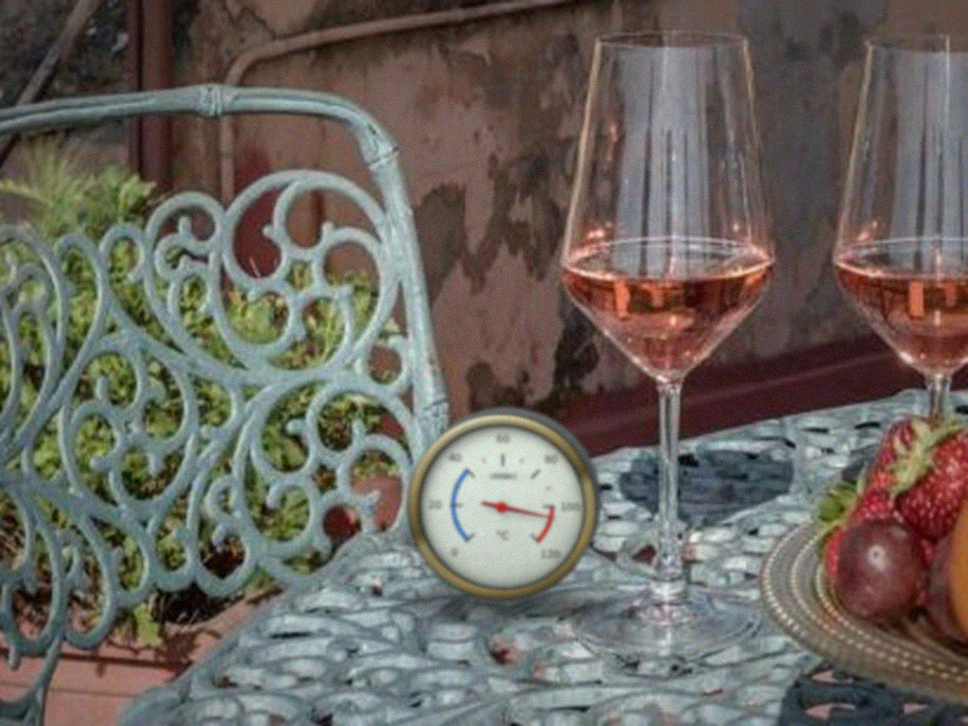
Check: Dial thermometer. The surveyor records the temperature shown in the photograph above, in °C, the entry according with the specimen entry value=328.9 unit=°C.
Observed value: value=105 unit=°C
